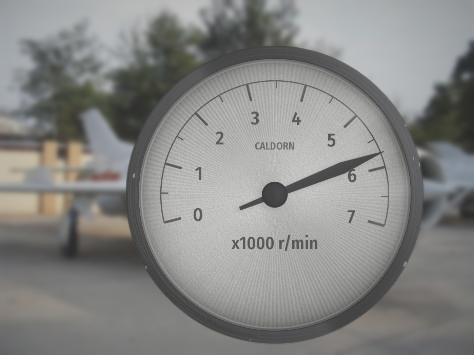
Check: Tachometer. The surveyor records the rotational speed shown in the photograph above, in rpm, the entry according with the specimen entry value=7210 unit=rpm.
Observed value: value=5750 unit=rpm
